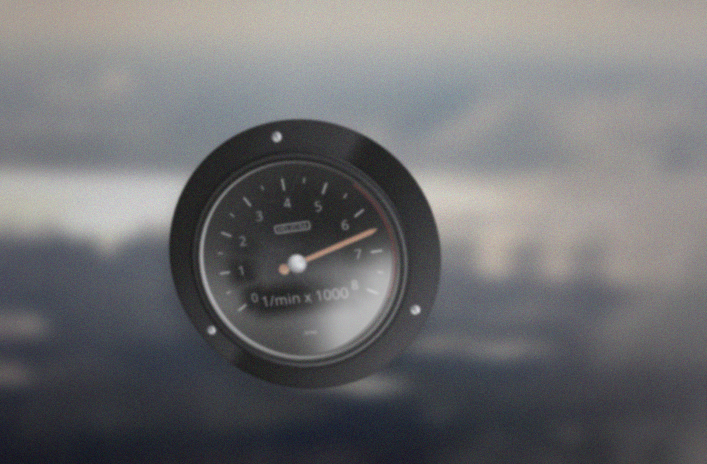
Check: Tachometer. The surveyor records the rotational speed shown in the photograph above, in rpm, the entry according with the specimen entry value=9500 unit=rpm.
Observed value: value=6500 unit=rpm
